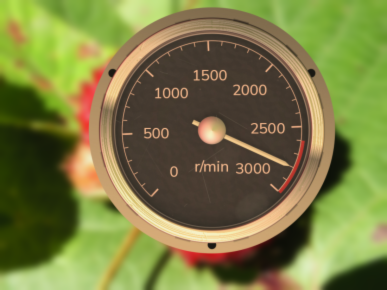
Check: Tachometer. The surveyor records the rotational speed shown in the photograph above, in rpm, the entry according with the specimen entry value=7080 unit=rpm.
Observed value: value=2800 unit=rpm
